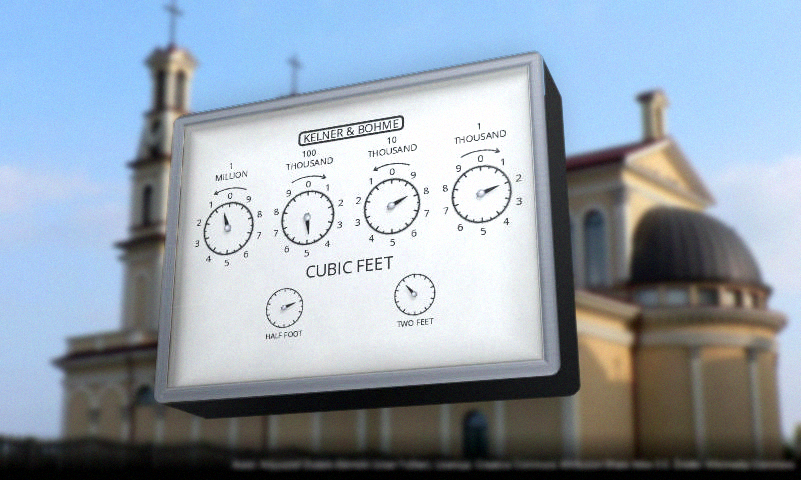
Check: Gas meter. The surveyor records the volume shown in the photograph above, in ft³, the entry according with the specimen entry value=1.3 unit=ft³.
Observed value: value=48200 unit=ft³
